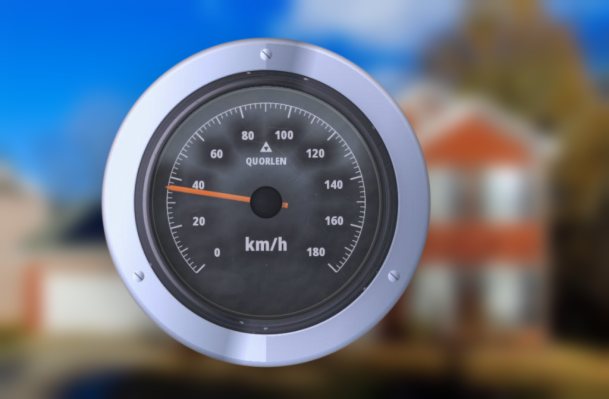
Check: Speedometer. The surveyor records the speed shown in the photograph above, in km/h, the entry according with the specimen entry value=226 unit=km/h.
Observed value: value=36 unit=km/h
